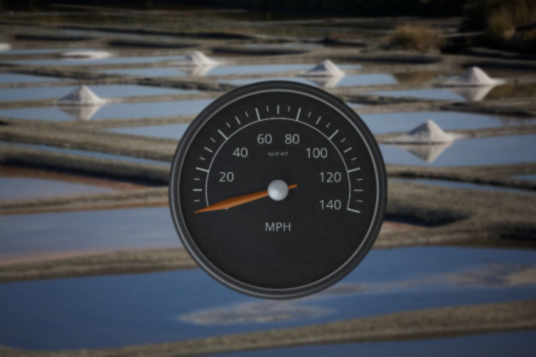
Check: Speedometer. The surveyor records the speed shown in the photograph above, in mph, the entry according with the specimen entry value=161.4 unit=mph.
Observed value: value=0 unit=mph
